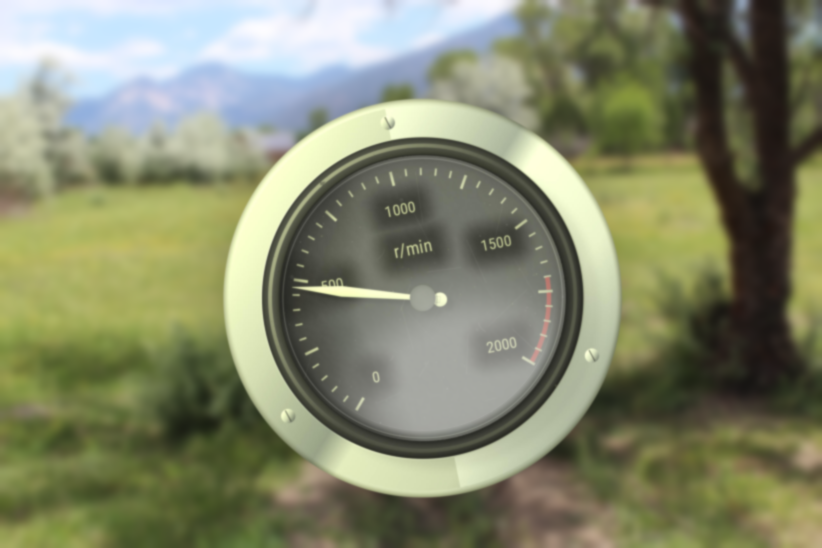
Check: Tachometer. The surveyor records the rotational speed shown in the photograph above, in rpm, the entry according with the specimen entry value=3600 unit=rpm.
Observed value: value=475 unit=rpm
